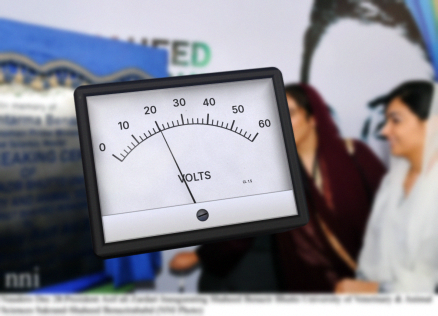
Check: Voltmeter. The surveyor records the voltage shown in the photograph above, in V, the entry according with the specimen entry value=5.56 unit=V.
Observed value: value=20 unit=V
